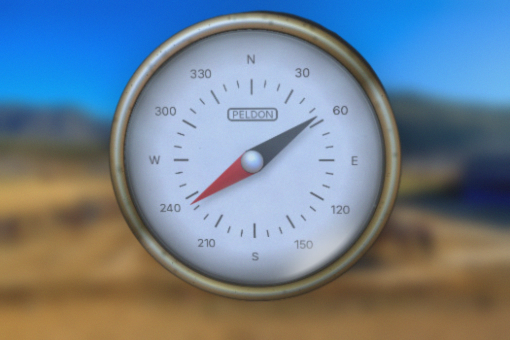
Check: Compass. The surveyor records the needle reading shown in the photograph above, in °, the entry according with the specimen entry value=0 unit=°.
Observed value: value=235 unit=°
